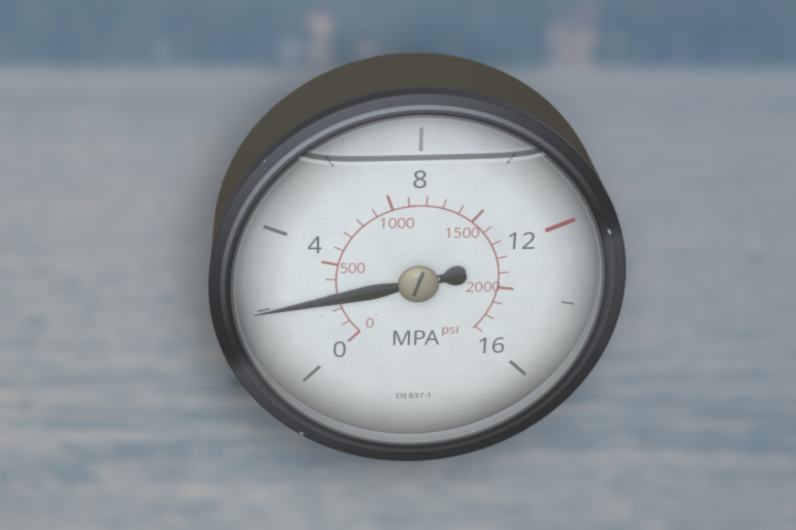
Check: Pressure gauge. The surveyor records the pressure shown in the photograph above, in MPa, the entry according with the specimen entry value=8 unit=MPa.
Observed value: value=2 unit=MPa
